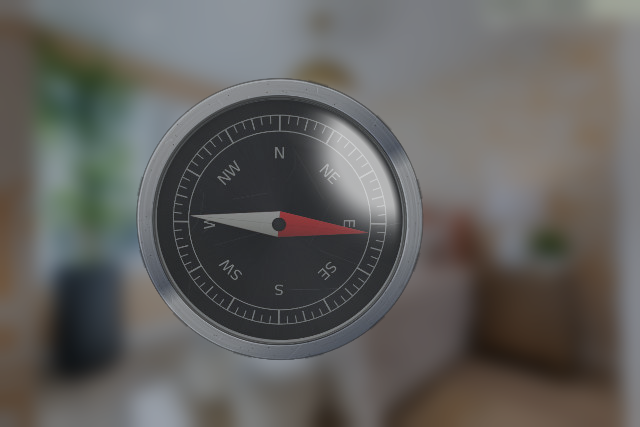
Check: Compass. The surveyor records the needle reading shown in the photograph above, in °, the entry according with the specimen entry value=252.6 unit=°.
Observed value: value=95 unit=°
